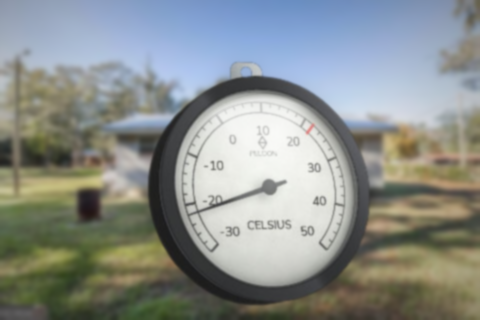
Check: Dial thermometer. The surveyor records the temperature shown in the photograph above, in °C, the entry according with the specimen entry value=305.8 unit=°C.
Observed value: value=-22 unit=°C
